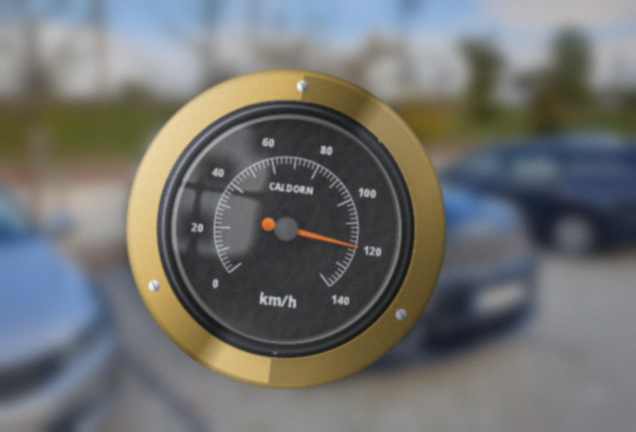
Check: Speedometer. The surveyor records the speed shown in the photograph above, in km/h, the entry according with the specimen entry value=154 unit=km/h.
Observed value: value=120 unit=km/h
